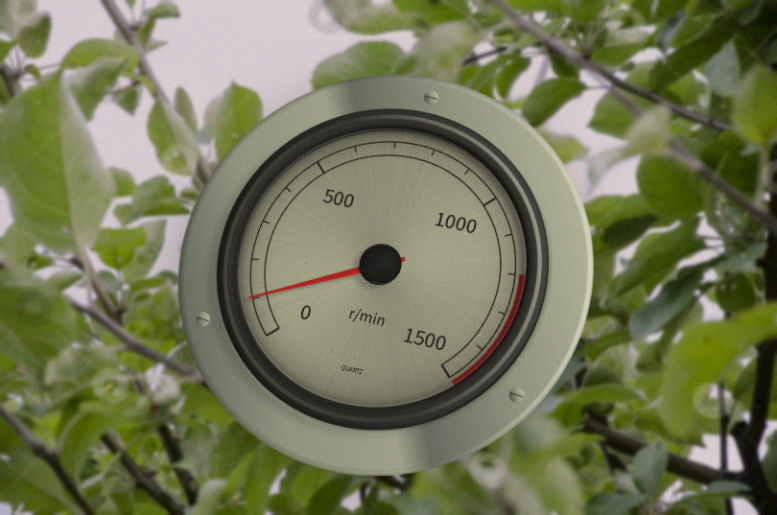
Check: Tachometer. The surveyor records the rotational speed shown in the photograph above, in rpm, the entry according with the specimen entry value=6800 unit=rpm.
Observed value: value=100 unit=rpm
